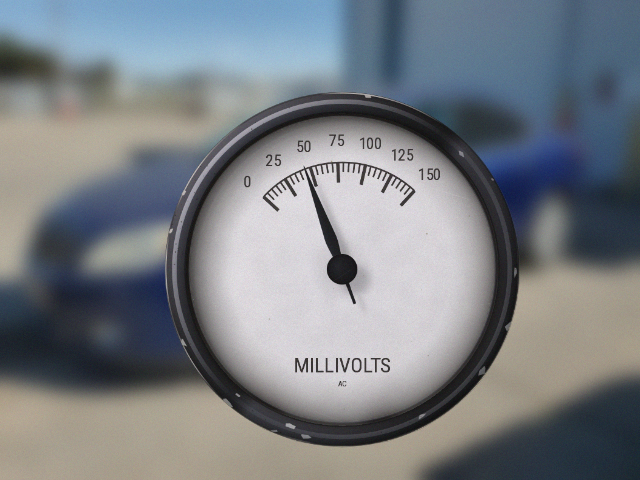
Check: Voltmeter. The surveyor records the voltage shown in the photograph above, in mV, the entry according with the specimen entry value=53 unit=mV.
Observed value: value=45 unit=mV
